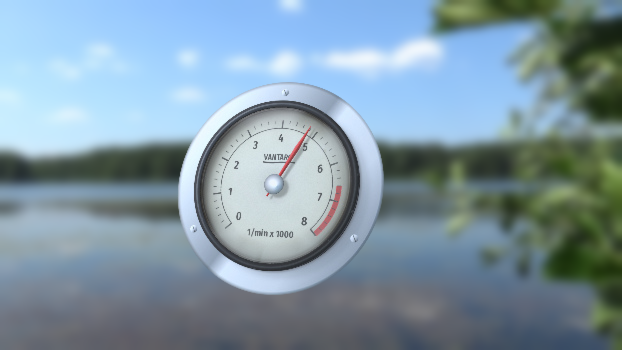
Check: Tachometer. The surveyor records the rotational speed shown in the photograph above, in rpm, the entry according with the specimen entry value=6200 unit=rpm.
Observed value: value=4800 unit=rpm
